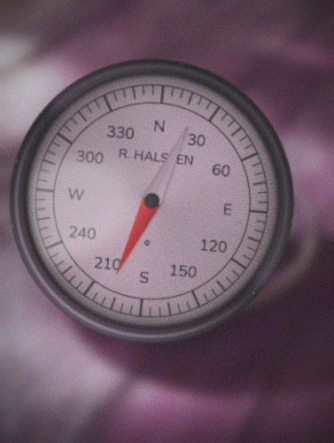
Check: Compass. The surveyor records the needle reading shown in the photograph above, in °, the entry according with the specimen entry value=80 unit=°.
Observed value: value=200 unit=°
